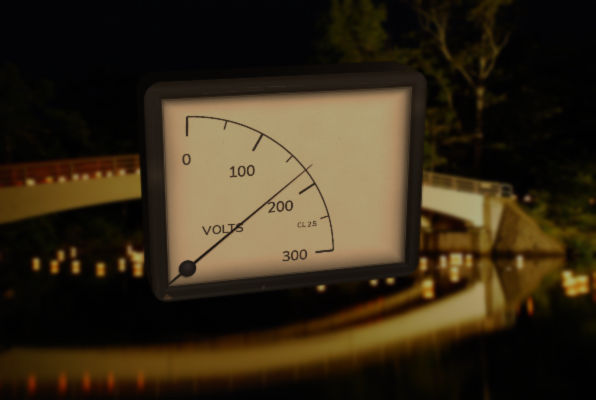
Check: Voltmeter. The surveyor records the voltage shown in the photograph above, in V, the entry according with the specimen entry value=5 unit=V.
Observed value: value=175 unit=V
